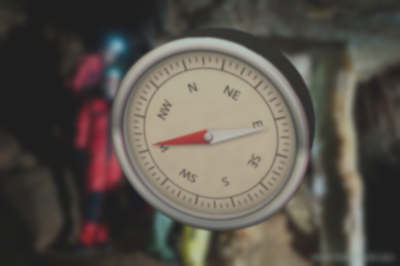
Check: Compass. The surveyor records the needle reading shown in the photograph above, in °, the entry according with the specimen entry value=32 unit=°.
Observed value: value=275 unit=°
